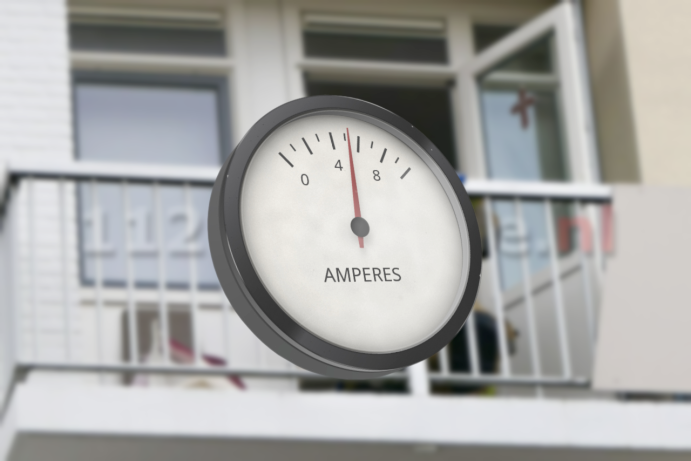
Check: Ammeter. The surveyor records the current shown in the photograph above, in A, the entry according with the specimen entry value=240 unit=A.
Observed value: value=5 unit=A
